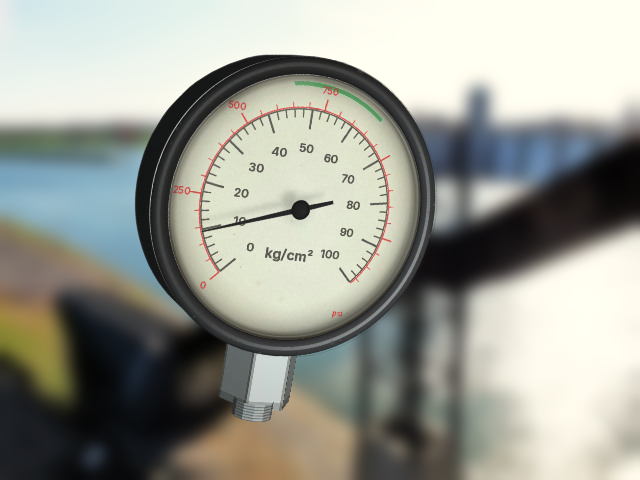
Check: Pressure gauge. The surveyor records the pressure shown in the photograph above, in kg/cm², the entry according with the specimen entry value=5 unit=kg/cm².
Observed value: value=10 unit=kg/cm²
